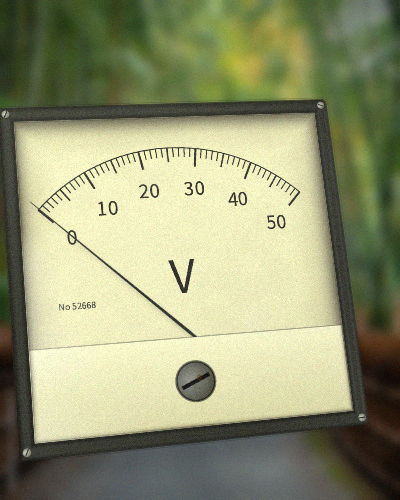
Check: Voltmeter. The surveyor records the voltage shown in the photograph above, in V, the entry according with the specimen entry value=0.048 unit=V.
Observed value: value=0 unit=V
